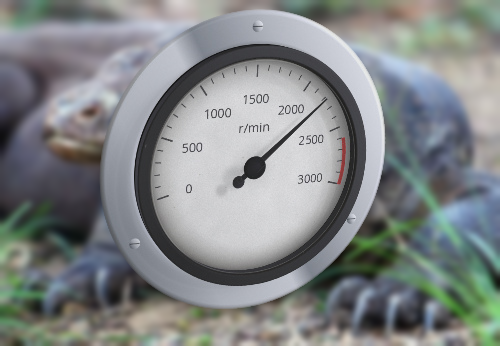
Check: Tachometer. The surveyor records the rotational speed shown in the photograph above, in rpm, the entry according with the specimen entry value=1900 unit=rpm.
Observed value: value=2200 unit=rpm
